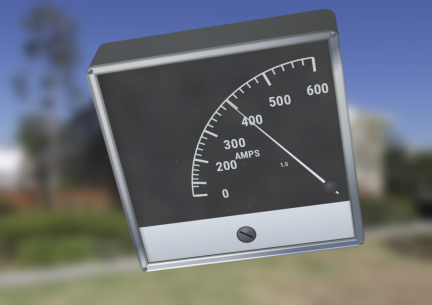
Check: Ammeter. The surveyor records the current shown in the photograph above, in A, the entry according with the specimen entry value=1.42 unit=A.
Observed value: value=400 unit=A
